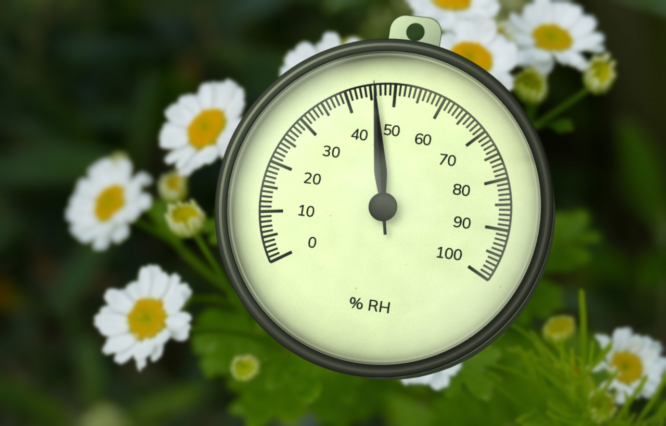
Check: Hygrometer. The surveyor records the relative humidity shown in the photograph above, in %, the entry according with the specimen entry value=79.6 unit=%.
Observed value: value=46 unit=%
